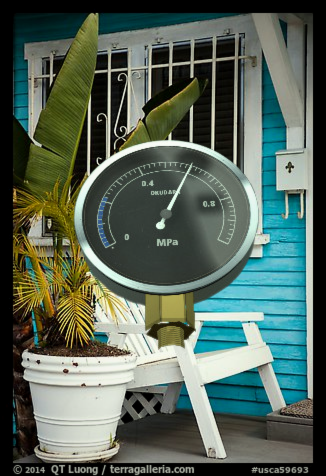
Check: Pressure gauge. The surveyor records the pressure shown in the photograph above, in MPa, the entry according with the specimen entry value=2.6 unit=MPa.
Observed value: value=0.6 unit=MPa
